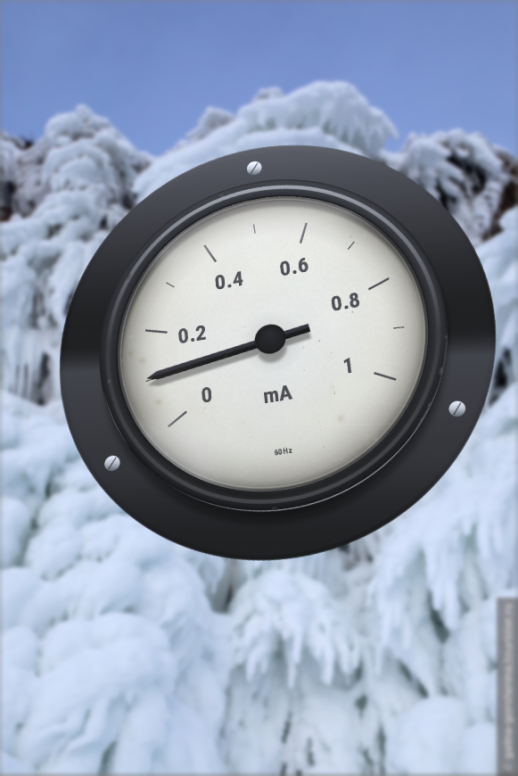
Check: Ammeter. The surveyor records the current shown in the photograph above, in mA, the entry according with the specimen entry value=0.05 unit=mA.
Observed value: value=0.1 unit=mA
